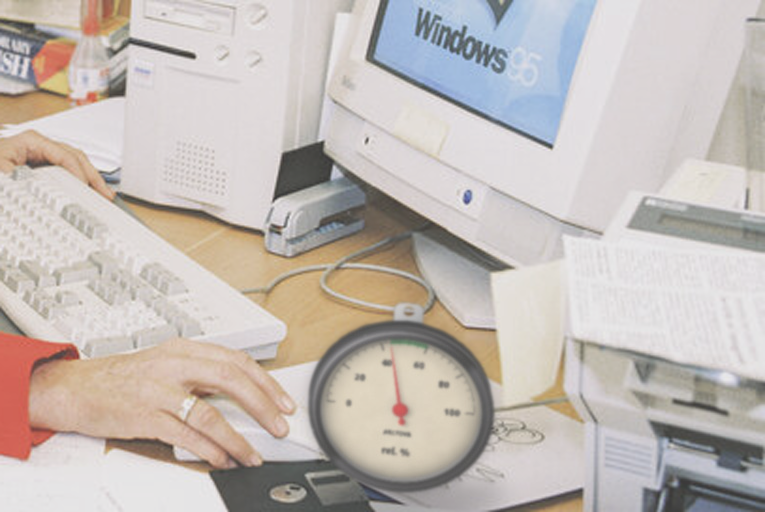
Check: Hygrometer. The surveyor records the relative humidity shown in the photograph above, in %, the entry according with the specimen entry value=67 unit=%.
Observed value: value=44 unit=%
